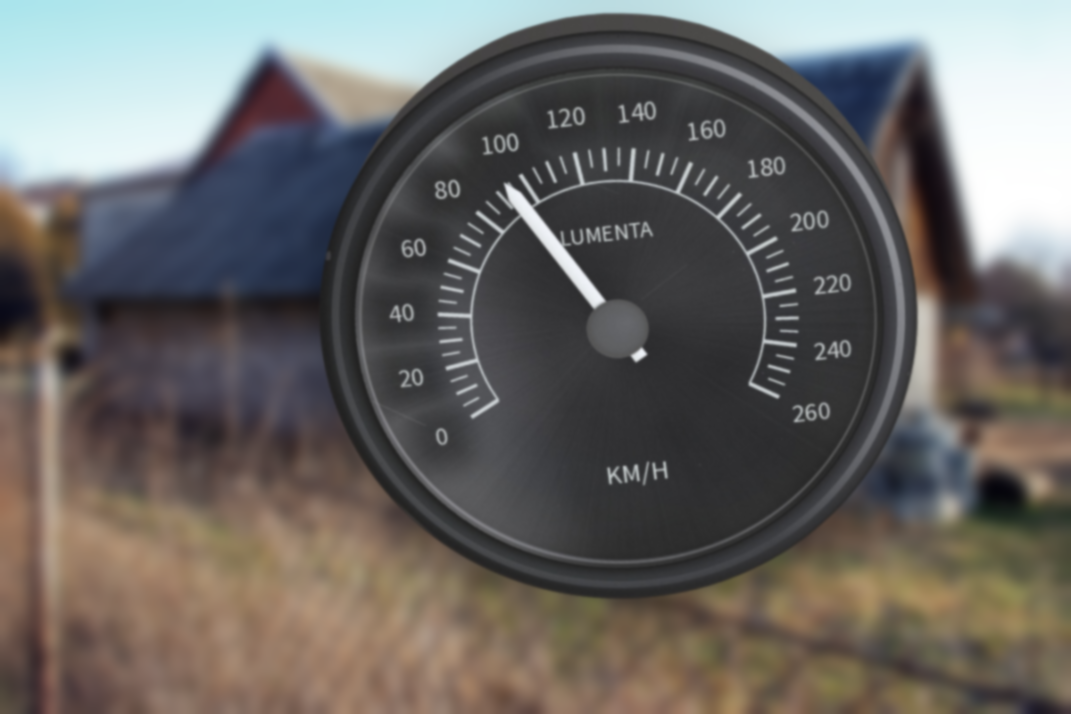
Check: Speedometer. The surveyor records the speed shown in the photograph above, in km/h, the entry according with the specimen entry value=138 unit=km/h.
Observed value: value=95 unit=km/h
